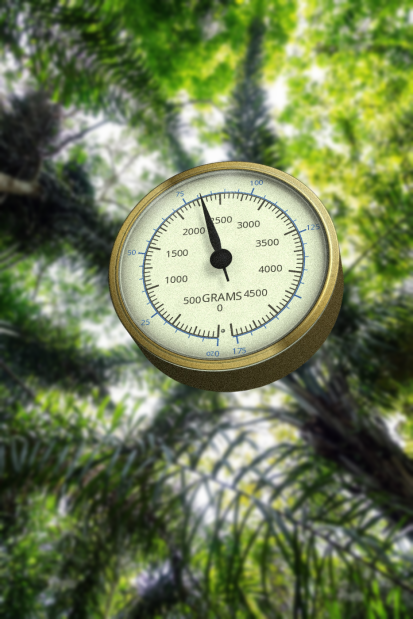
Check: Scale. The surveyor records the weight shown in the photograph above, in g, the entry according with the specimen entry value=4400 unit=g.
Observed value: value=2300 unit=g
